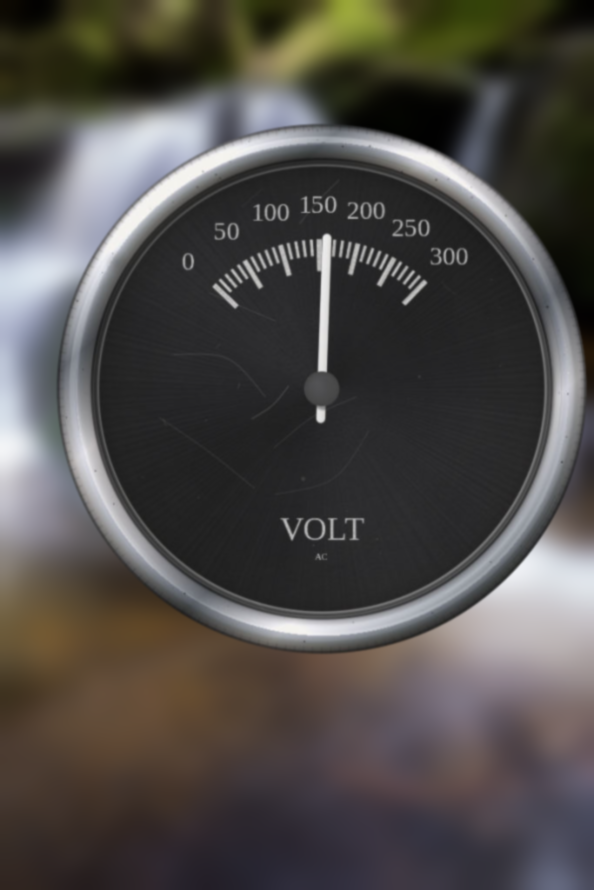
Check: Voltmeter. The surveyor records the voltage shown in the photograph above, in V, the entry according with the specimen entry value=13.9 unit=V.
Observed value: value=160 unit=V
